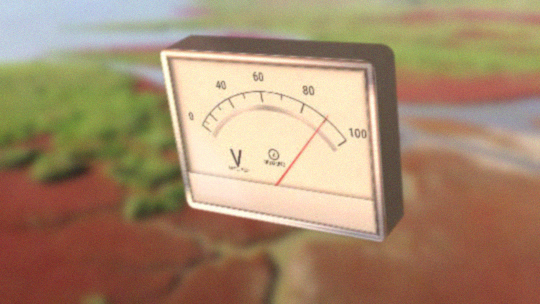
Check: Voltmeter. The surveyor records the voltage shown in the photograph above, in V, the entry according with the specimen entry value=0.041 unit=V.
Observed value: value=90 unit=V
